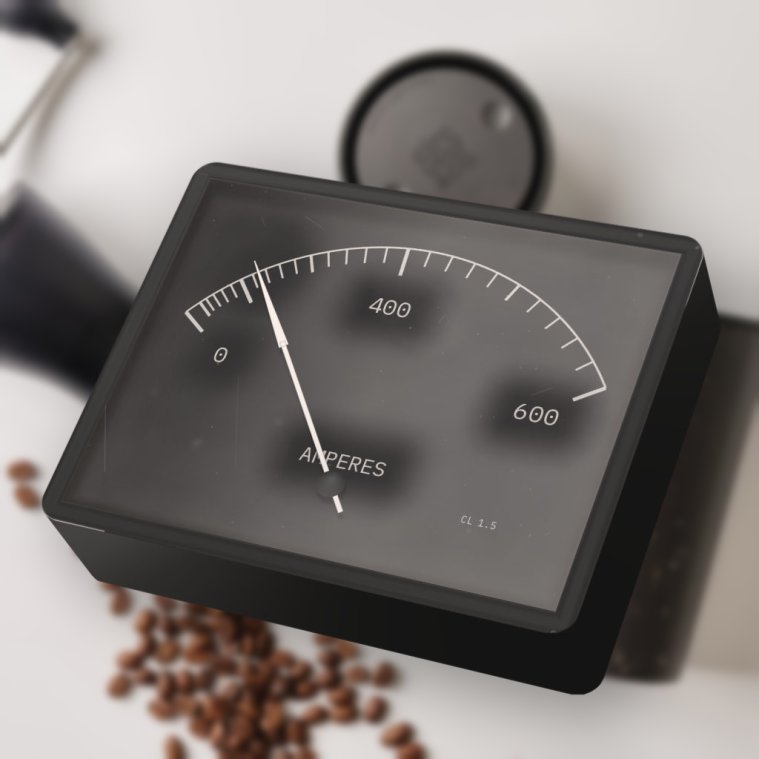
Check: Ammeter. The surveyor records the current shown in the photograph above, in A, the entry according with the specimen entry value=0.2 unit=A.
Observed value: value=230 unit=A
